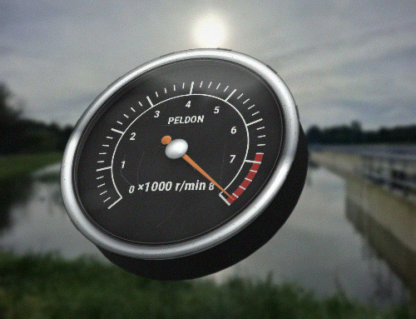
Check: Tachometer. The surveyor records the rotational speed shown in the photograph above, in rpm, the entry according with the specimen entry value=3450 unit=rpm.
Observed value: value=7900 unit=rpm
